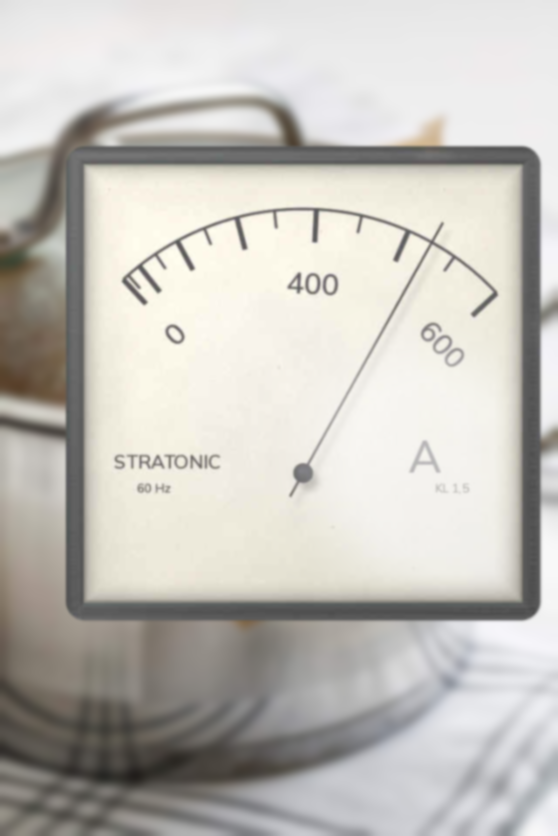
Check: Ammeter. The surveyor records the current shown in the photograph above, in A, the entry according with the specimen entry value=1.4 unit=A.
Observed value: value=525 unit=A
